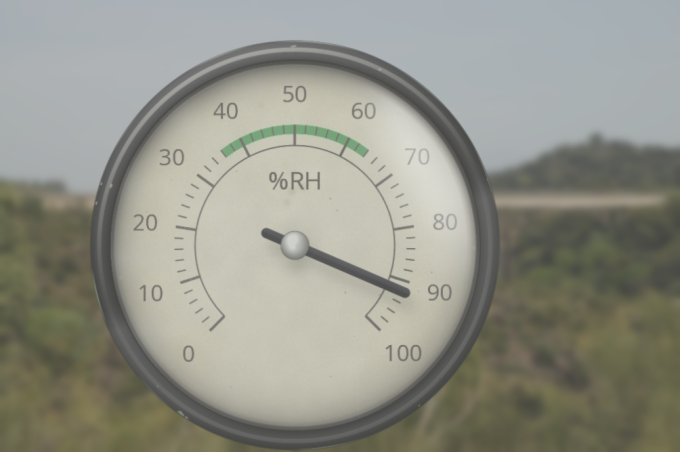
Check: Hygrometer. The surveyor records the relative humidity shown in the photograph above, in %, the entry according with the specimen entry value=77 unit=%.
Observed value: value=92 unit=%
